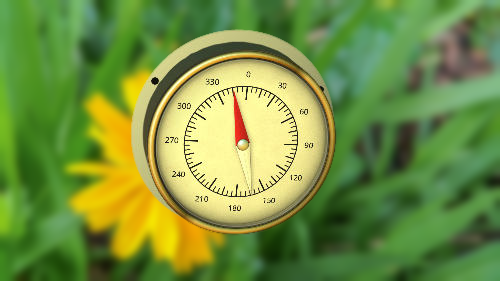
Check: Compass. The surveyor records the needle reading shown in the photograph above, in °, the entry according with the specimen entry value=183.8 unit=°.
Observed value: value=345 unit=°
